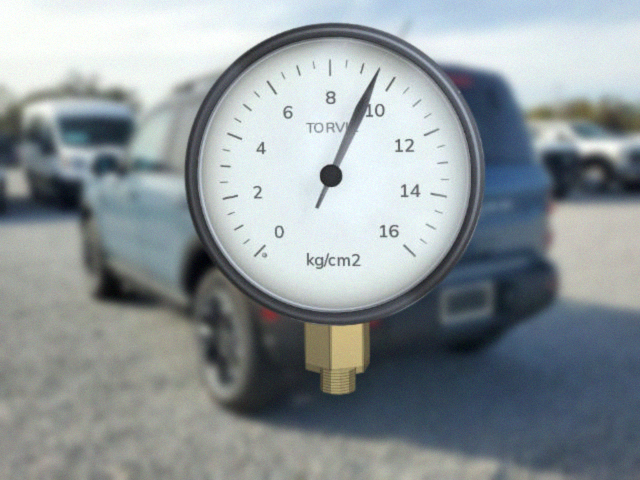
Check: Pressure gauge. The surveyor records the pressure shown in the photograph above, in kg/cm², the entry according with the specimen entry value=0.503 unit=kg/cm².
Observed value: value=9.5 unit=kg/cm²
